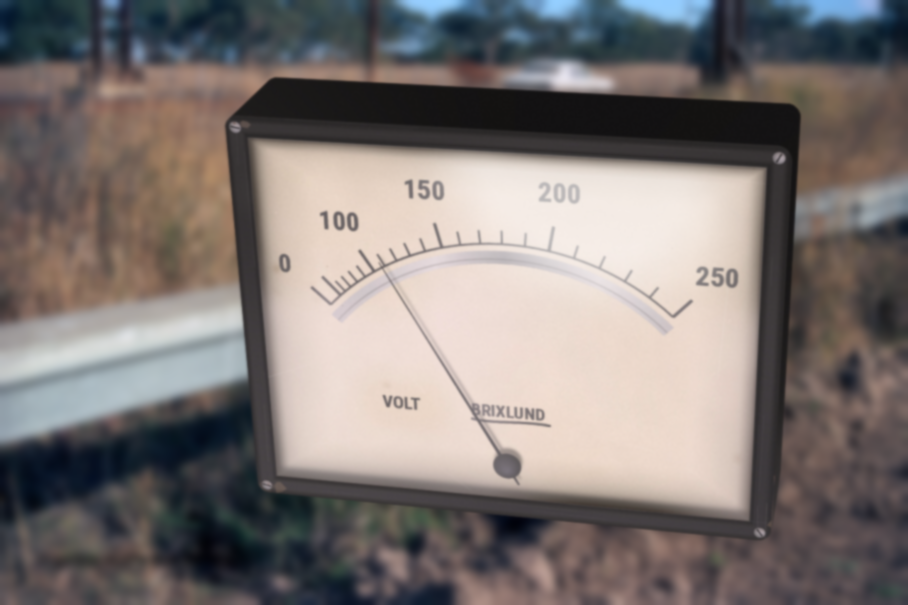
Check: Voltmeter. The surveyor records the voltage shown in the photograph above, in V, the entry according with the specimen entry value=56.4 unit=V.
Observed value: value=110 unit=V
